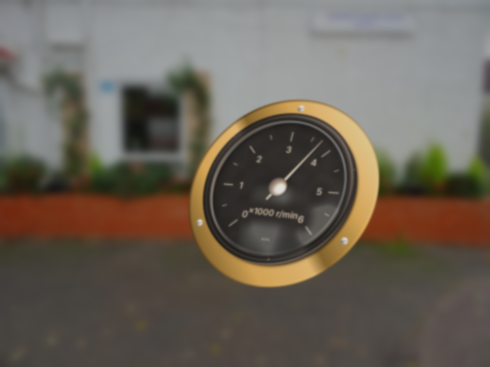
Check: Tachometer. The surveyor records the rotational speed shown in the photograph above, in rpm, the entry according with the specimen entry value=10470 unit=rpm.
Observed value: value=3750 unit=rpm
